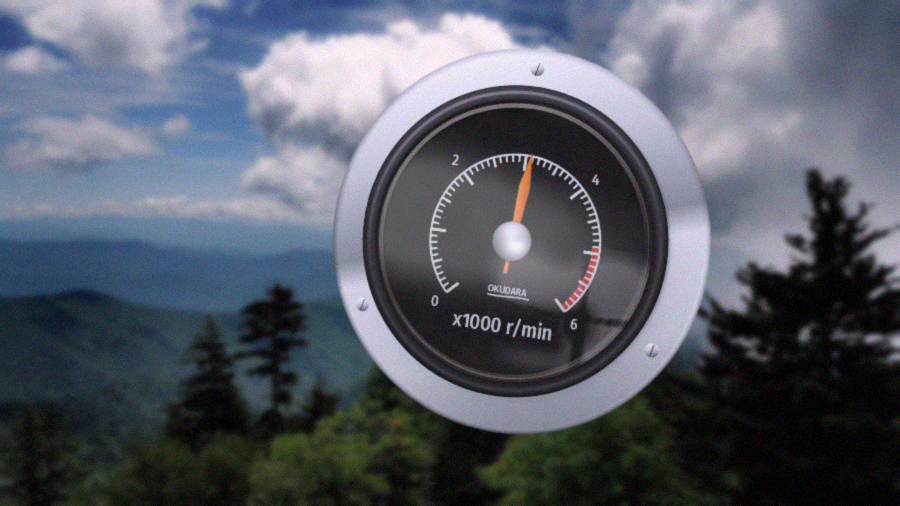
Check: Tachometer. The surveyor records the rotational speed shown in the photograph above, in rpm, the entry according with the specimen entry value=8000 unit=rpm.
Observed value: value=3100 unit=rpm
